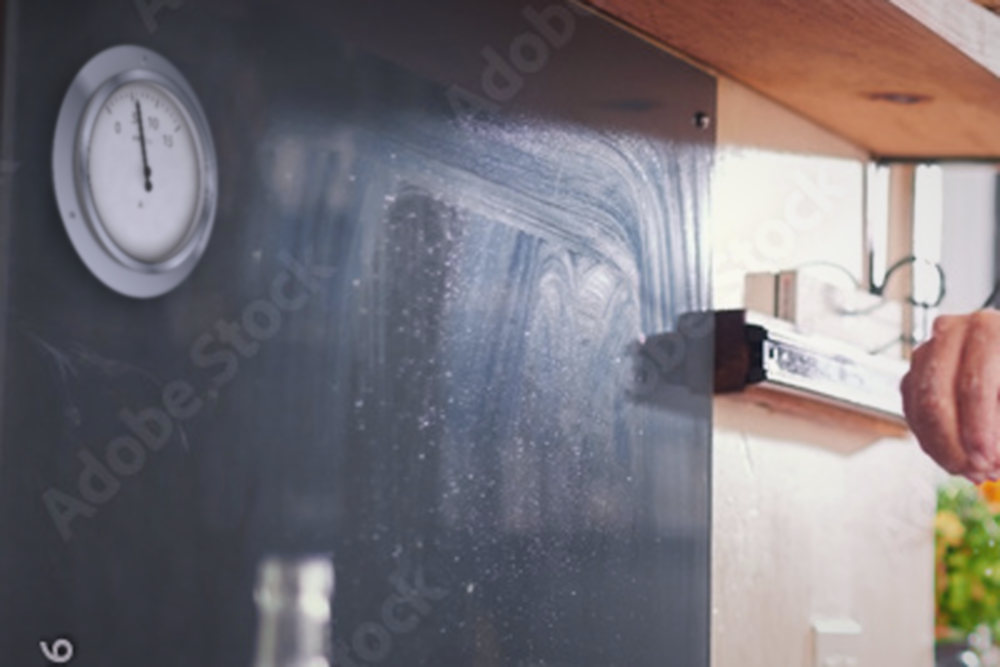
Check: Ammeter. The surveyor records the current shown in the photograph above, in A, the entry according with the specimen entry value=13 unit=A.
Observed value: value=5 unit=A
